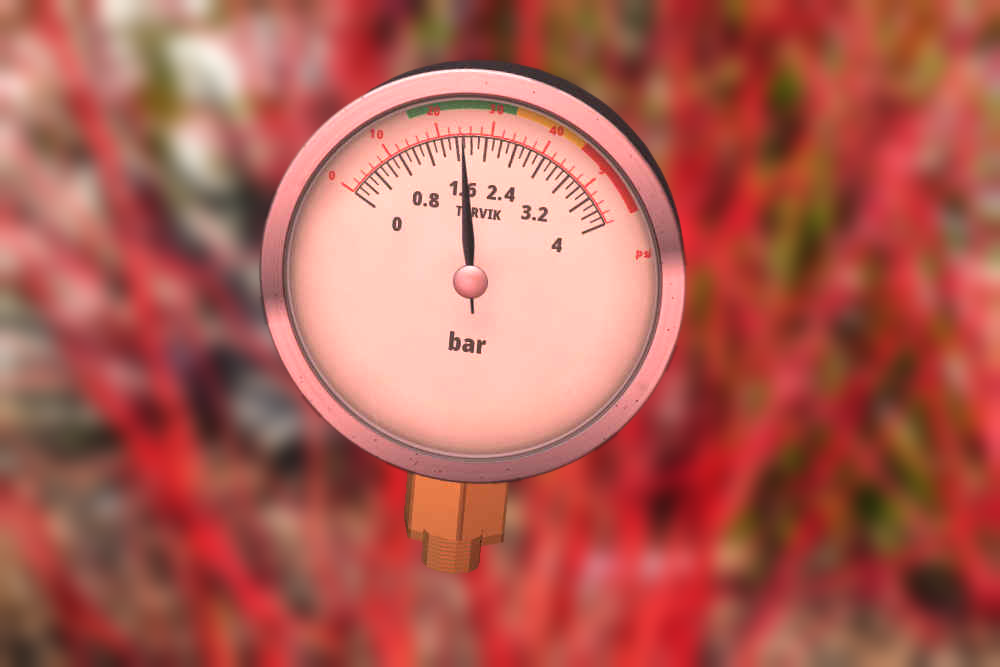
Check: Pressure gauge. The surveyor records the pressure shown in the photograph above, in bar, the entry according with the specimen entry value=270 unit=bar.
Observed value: value=1.7 unit=bar
